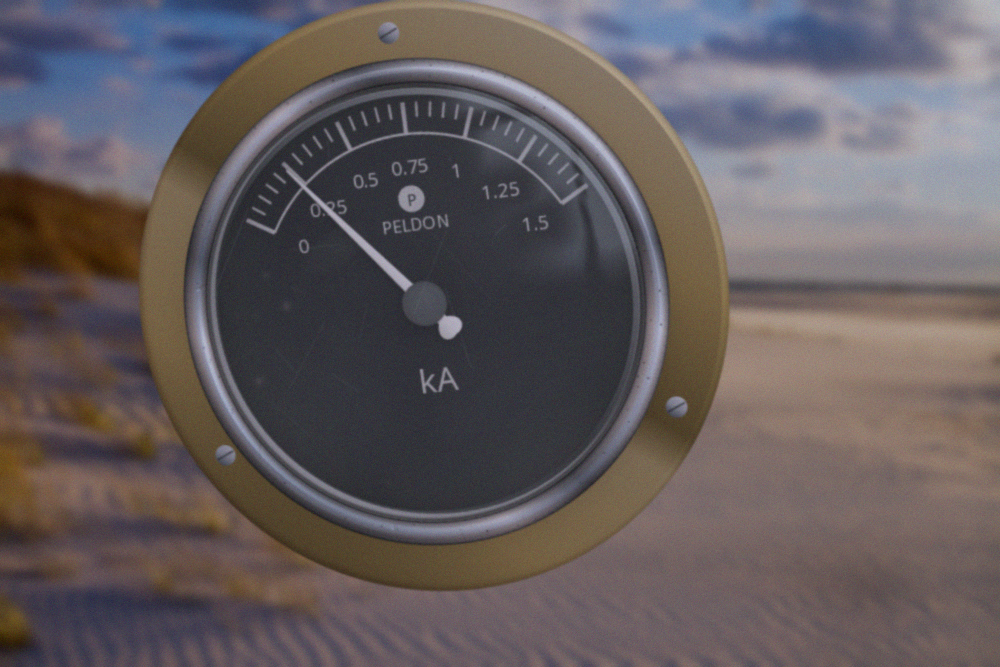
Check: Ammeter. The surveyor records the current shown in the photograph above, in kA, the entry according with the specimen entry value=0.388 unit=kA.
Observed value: value=0.25 unit=kA
